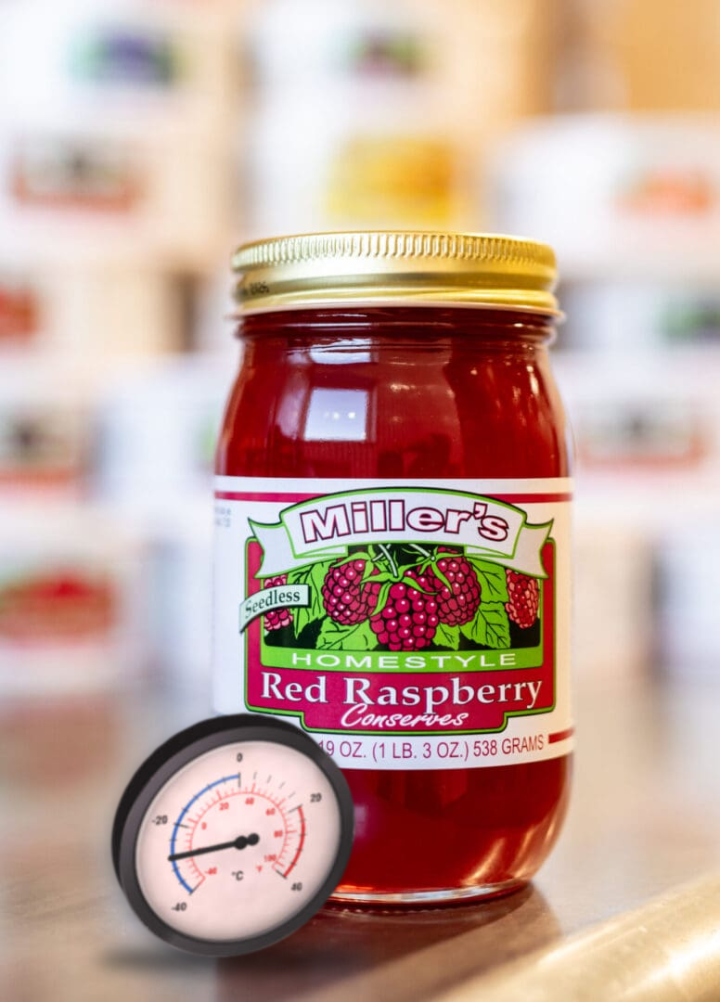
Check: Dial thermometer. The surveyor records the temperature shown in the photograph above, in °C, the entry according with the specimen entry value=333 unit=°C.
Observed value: value=-28 unit=°C
